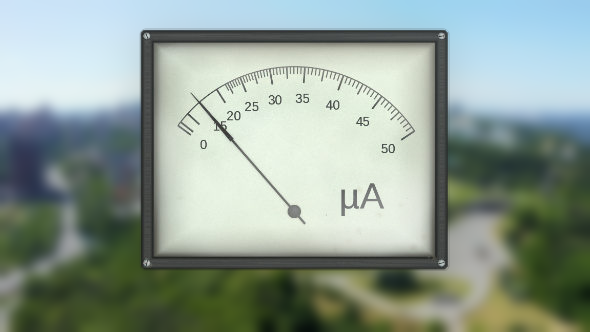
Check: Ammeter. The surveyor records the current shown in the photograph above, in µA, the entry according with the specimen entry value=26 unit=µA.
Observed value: value=15 unit=µA
